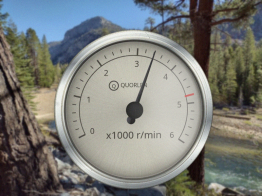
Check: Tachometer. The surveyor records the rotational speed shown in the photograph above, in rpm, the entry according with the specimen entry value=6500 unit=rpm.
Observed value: value=3400 unit=rpm
